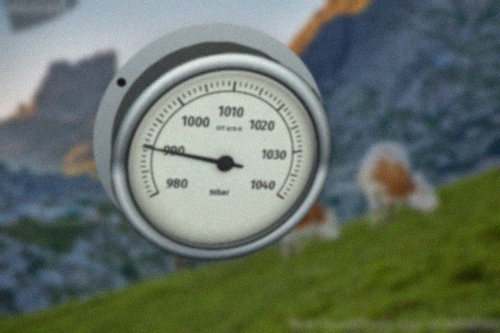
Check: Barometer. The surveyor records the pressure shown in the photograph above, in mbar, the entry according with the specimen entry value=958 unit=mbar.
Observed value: value=990 unit=mbar
